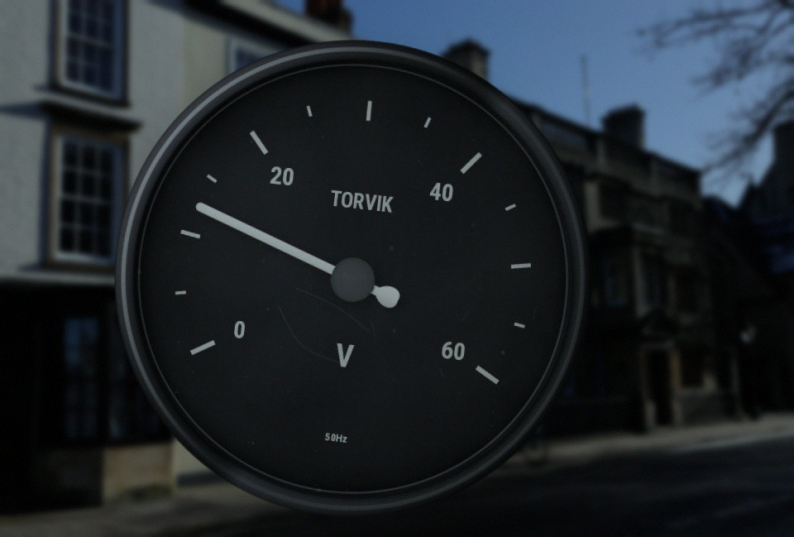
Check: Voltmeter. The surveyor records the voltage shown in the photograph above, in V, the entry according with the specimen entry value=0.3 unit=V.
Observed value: value=12.5 unit=V
